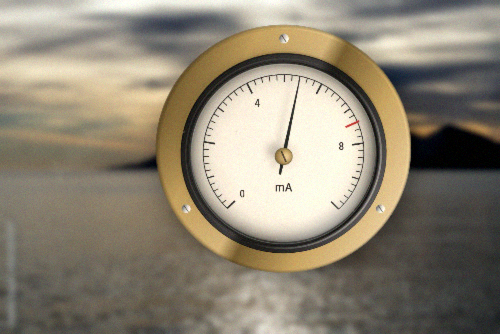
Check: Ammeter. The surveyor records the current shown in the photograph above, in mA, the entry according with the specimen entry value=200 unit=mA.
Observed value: value=5.4 unit=mA
